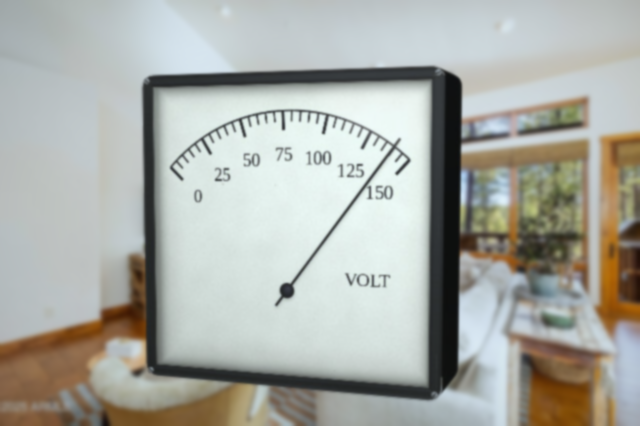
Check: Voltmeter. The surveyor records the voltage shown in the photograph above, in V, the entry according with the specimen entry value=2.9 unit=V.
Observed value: value=140 unit=V
